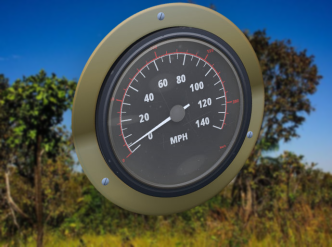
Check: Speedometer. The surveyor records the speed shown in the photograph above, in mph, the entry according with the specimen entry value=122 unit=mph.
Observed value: value=5 unit=mph
